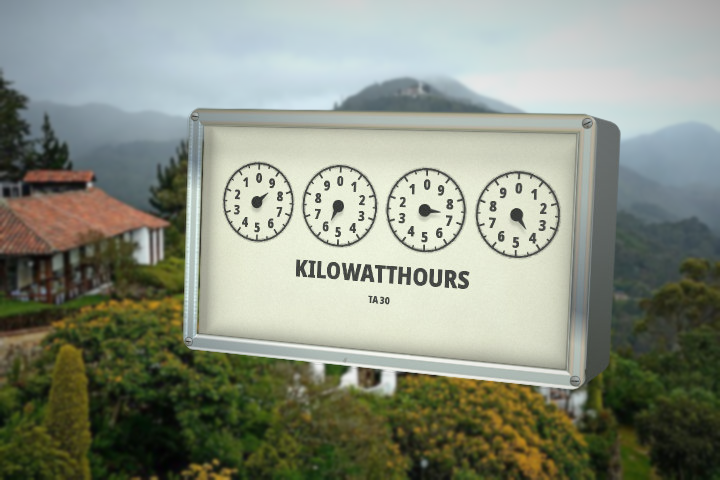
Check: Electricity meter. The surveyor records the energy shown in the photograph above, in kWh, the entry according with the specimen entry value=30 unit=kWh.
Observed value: value=8574 unit=kWh
